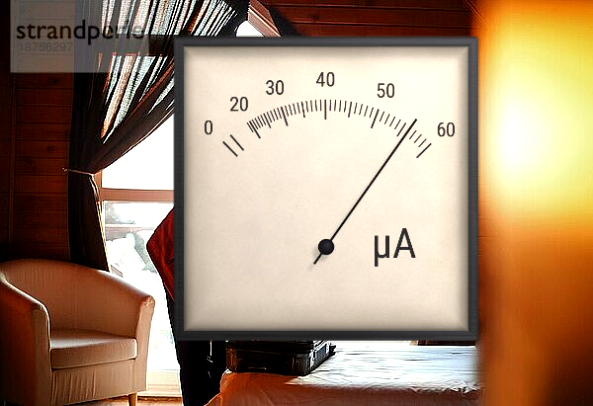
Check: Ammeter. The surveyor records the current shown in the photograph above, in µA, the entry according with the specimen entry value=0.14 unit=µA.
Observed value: value=56 unit=µA
